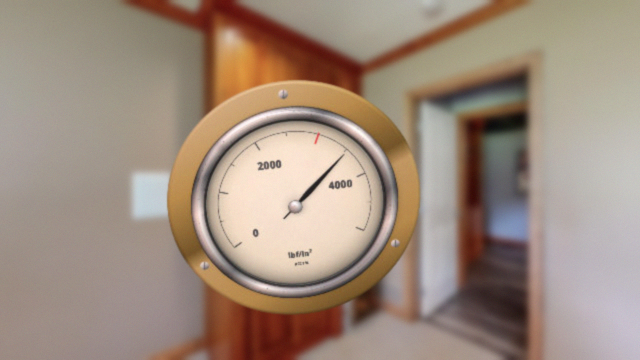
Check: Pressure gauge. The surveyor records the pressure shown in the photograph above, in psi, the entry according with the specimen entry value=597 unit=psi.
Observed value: value=3500 unit=psi
